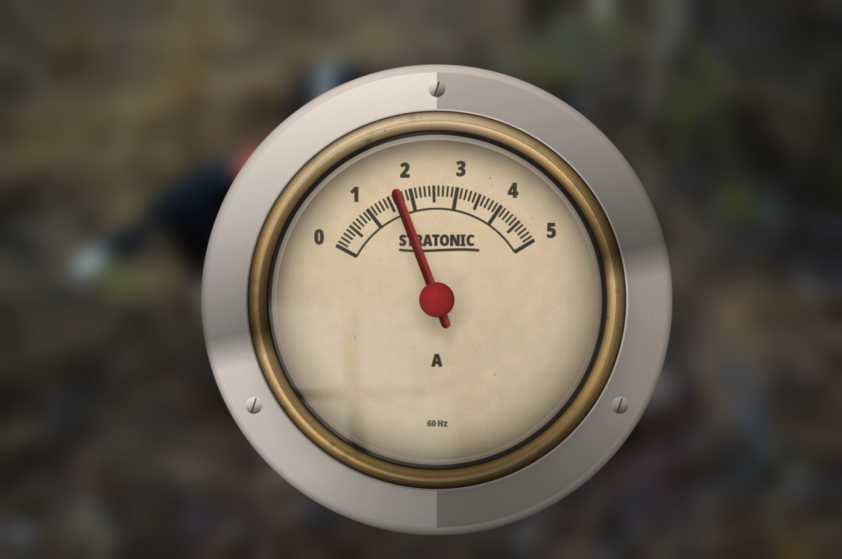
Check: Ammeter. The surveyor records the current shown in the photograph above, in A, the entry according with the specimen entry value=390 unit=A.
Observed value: value=1.7 unit=A
